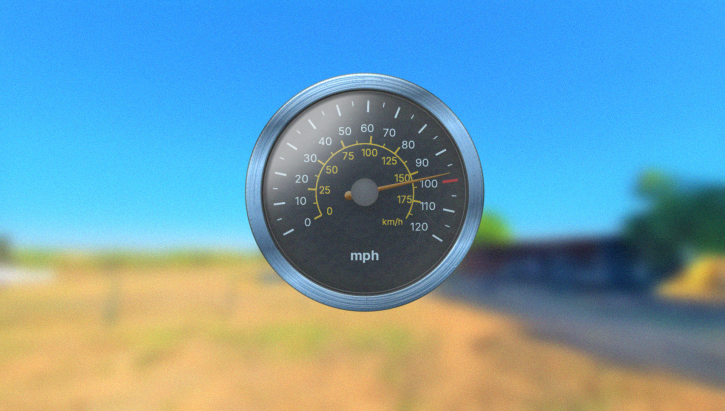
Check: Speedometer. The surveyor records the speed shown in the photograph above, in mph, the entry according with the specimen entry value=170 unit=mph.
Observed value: value=97.5 unit=mph
